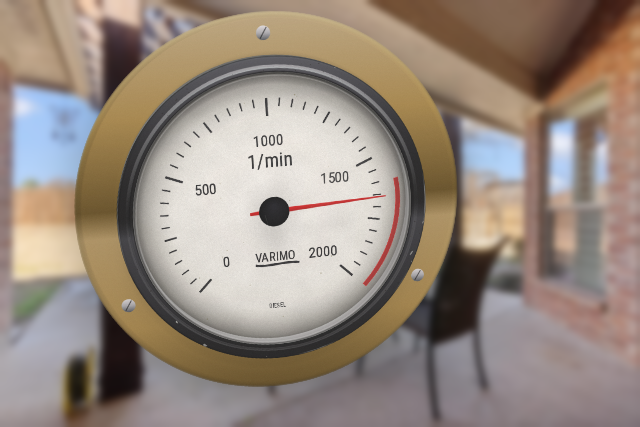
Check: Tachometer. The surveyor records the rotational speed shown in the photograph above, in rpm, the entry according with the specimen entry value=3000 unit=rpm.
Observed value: value=1650 unit=rpm
